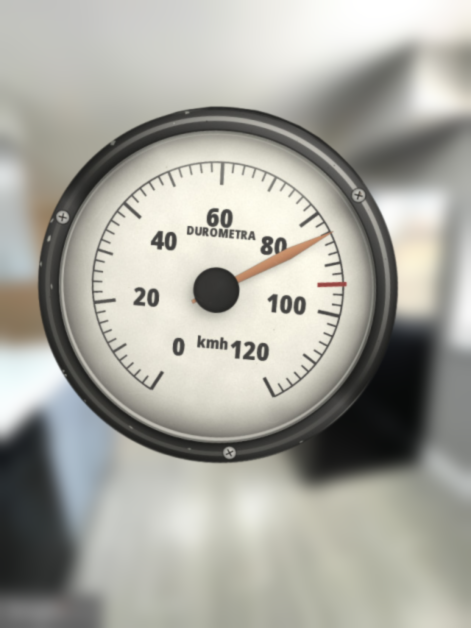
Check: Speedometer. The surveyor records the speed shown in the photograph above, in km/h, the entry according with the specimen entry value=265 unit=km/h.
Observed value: value=84 unit=km/h
